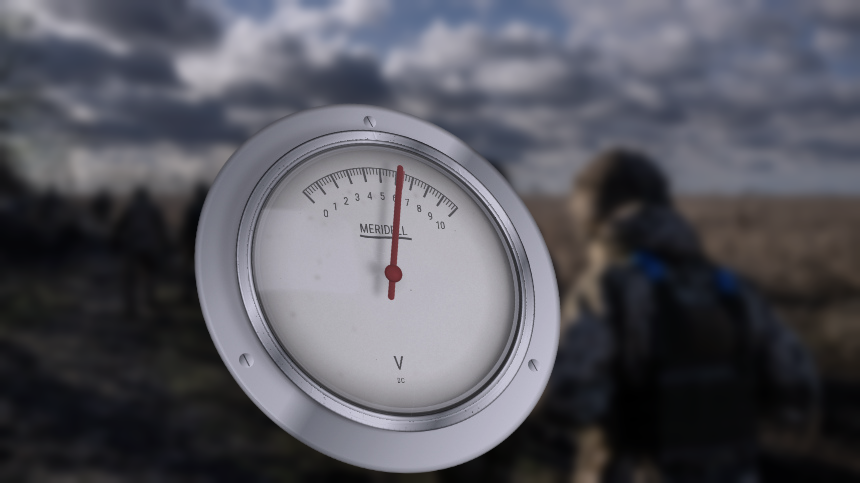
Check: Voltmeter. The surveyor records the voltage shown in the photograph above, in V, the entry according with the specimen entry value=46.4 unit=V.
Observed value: value=6 unit=V
